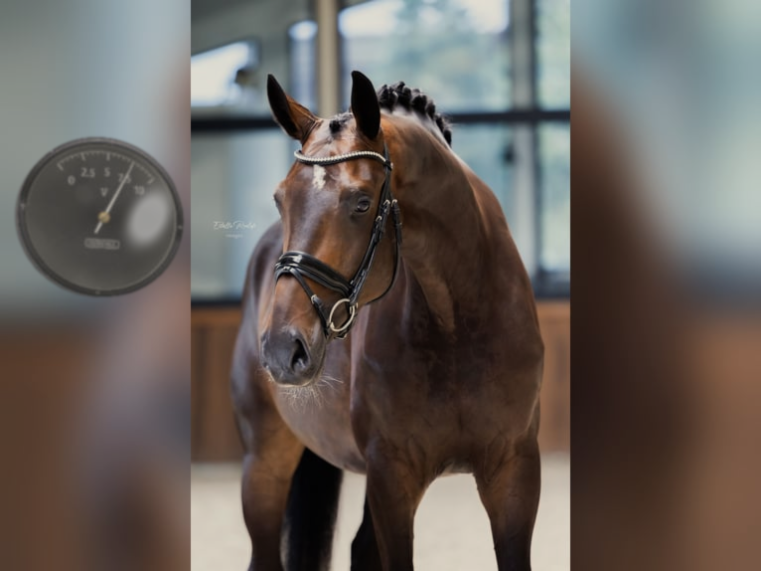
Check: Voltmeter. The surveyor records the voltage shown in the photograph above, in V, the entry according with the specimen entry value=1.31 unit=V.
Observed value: value=7.5 unit=V
